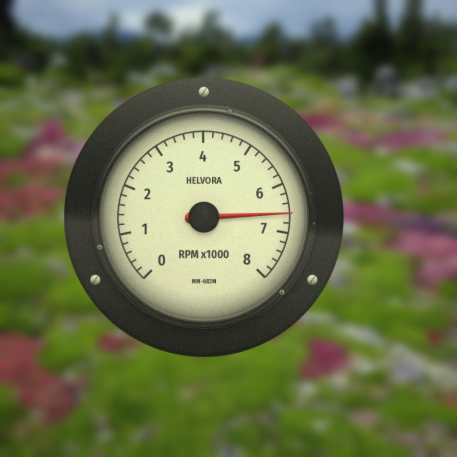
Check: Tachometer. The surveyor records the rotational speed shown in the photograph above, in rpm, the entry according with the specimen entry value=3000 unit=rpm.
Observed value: value=6600 unit=rpm
